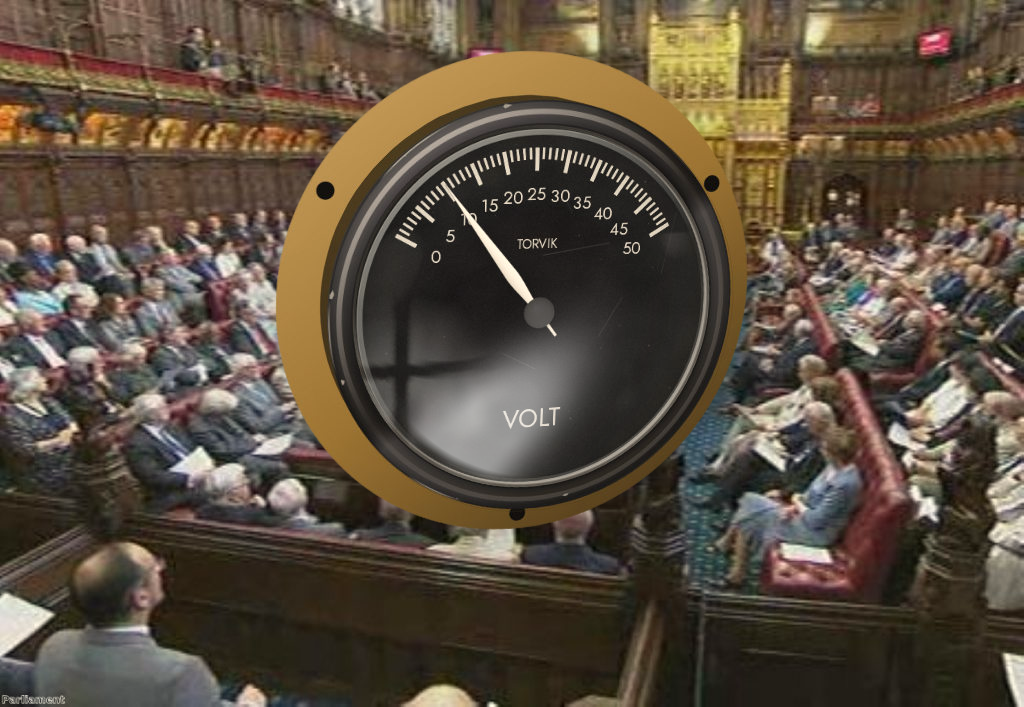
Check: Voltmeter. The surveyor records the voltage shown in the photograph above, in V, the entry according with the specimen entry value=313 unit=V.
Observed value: value=10 unit=V
